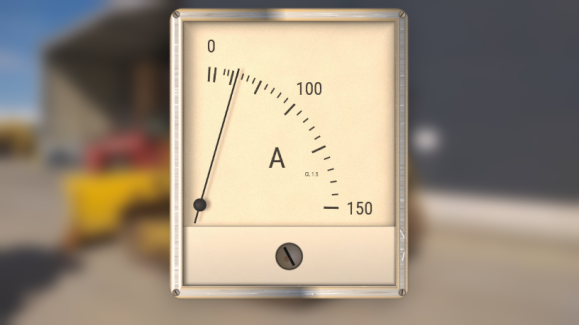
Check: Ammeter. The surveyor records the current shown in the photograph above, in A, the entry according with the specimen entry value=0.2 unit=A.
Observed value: value=55 unit=A
